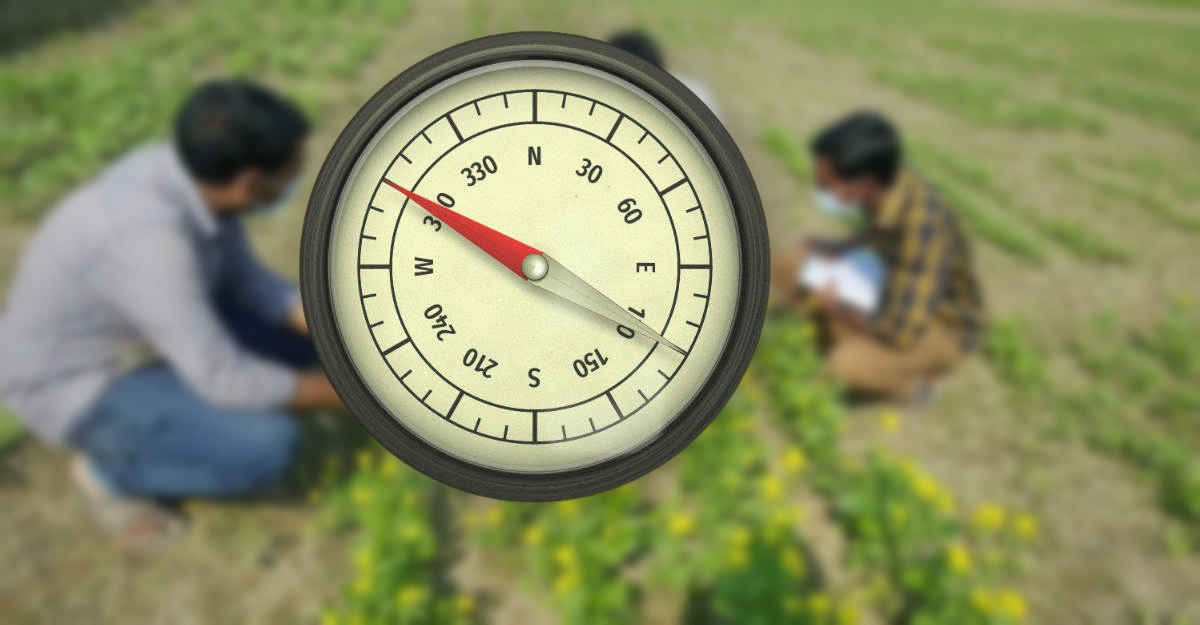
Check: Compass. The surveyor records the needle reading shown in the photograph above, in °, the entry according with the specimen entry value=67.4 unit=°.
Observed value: value=300 unit=°
